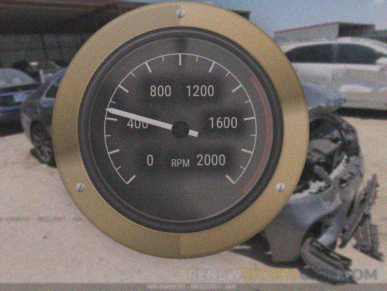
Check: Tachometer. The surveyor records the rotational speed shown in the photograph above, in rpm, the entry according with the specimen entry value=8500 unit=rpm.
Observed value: value=450 unit=rpm
